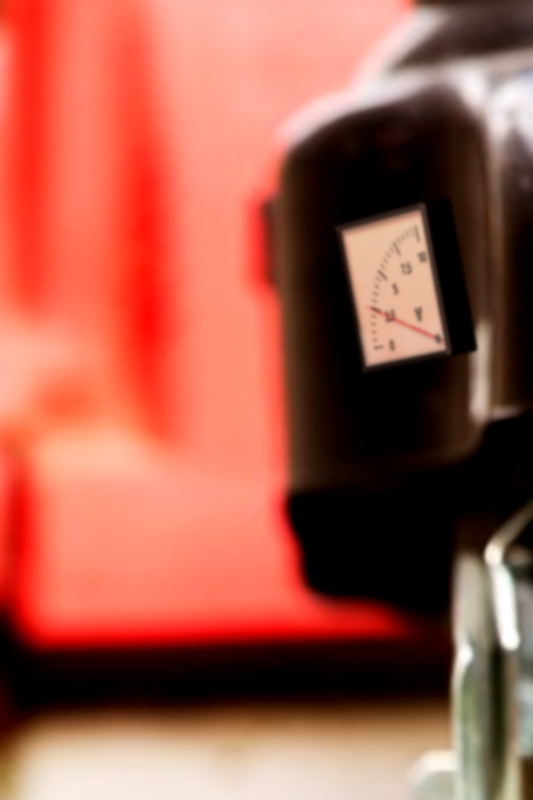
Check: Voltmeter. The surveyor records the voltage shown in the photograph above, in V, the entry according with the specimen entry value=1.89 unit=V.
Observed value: value=2.5 unit=V
